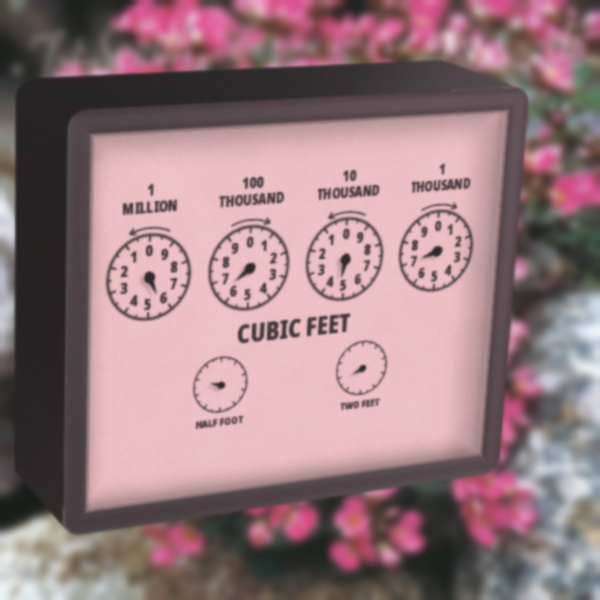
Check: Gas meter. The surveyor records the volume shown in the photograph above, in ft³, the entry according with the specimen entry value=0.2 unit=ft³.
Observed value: value=564700 unit=ft³
